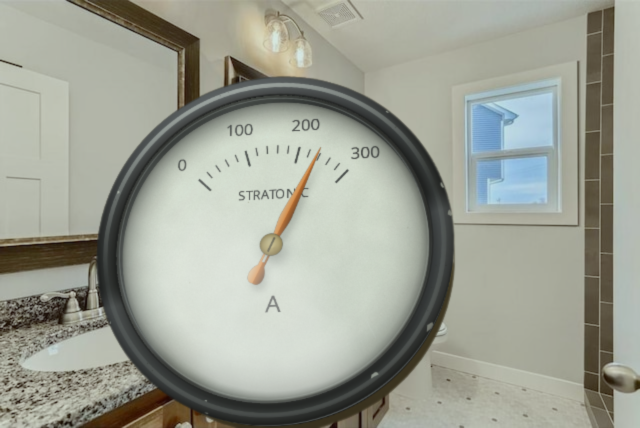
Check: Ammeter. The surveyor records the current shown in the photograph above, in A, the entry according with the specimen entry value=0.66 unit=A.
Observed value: value=240 unit=A
